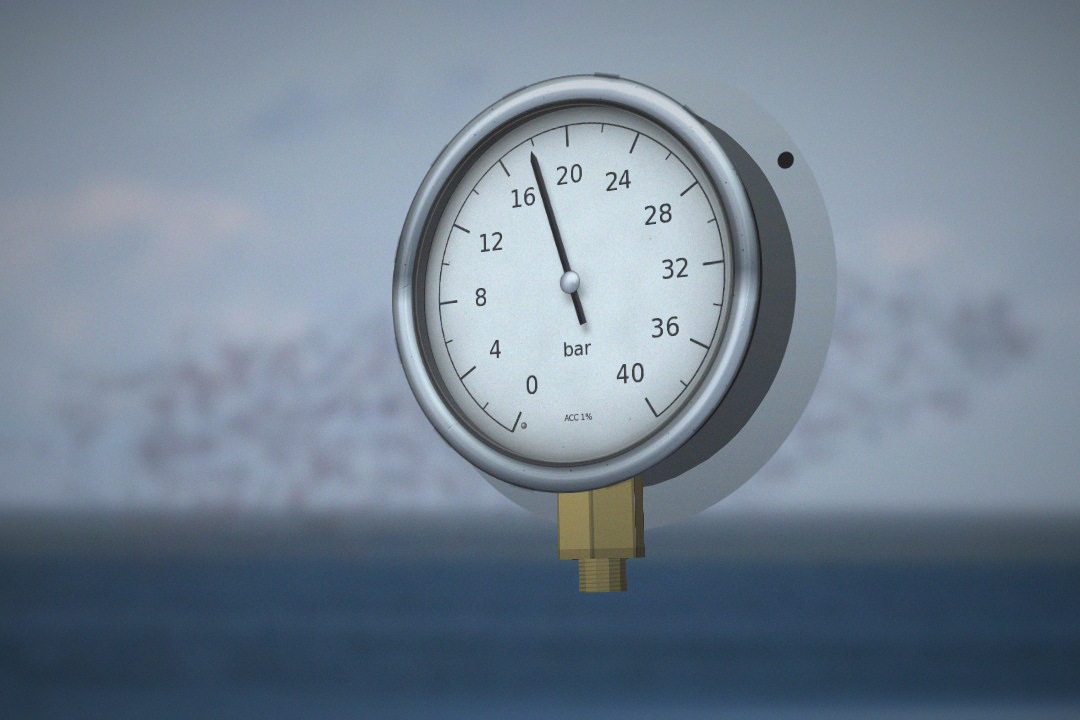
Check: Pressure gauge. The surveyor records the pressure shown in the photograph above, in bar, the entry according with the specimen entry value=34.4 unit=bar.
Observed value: value=18 unit=bar
